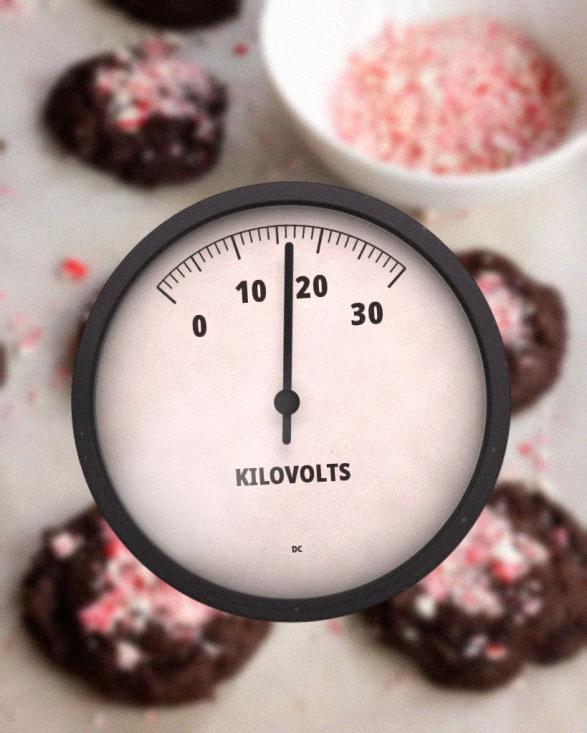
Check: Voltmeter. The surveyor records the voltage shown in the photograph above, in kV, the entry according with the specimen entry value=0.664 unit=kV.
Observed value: value=16.5 unit=kV
